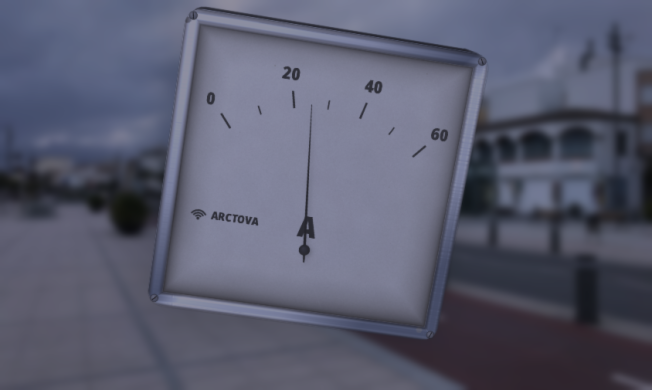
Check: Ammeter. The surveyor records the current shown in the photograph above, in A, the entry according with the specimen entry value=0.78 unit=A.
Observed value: value=25 unit=A
